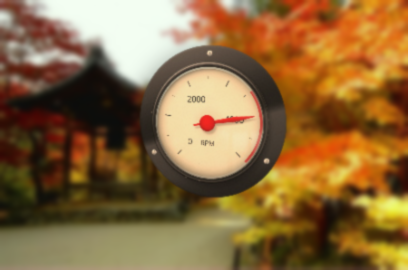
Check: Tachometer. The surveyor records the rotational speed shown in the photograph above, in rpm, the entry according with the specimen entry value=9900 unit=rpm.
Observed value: value=4000 unit=rpm
